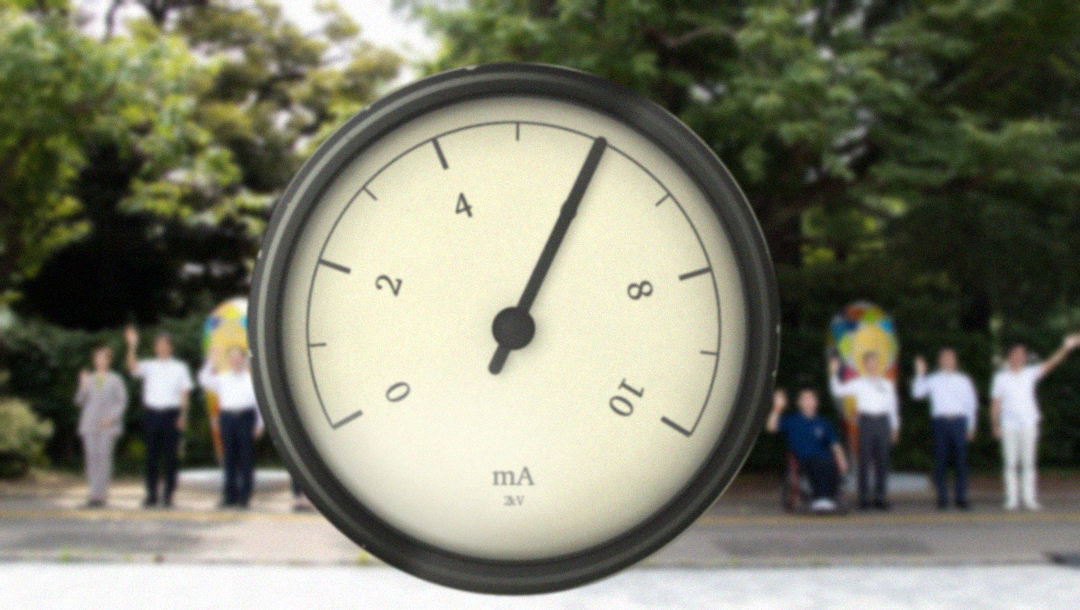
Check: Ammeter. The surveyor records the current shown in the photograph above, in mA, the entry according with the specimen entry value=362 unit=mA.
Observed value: value=6 unit=mA
